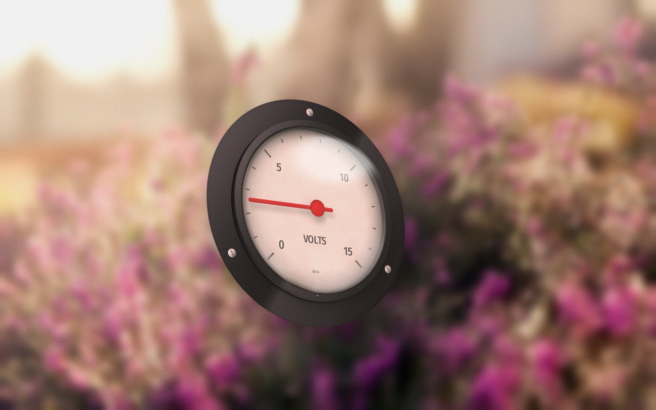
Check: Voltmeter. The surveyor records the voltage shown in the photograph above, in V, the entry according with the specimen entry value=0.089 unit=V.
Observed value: value=2.5 unit=V
